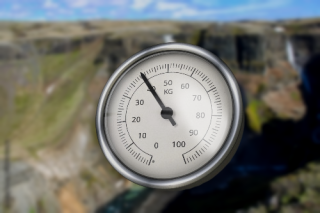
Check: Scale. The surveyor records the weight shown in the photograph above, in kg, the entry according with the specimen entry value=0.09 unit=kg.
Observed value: value=40 unit=kg
